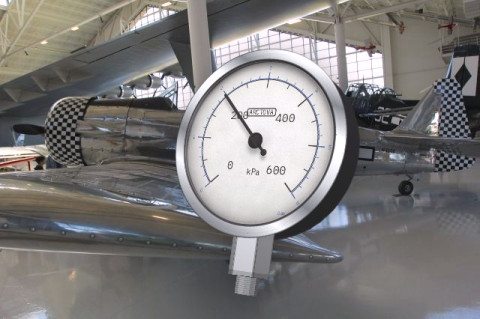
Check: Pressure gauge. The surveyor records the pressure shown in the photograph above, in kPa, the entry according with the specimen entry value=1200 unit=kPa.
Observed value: value=200 unit=kPa
